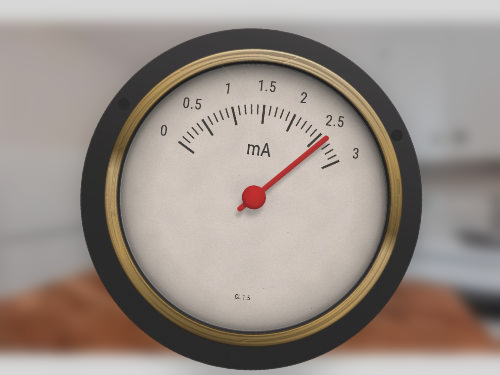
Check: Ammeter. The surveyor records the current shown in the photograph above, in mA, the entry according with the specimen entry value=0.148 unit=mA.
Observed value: value=2.6 unit=mA
